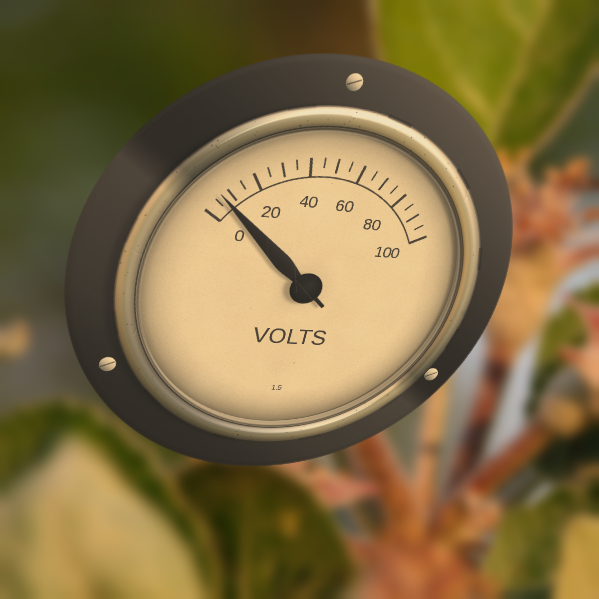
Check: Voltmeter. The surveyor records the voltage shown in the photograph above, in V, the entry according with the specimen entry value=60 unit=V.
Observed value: value=7.5 unit=V
